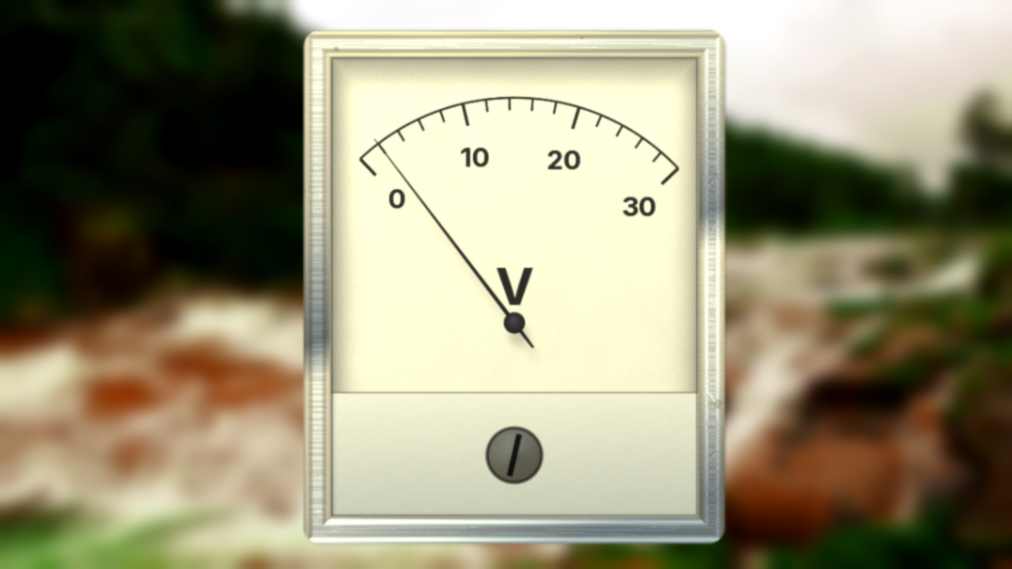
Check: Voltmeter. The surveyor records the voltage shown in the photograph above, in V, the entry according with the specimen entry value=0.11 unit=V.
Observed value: value=2 unit=V
